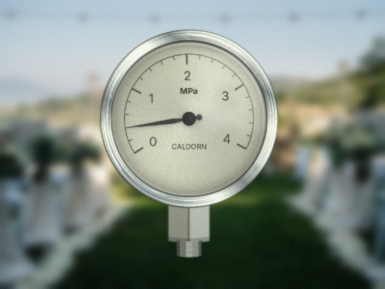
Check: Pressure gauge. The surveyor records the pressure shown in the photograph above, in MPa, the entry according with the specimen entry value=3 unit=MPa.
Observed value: value=0.4 unit=MPa
